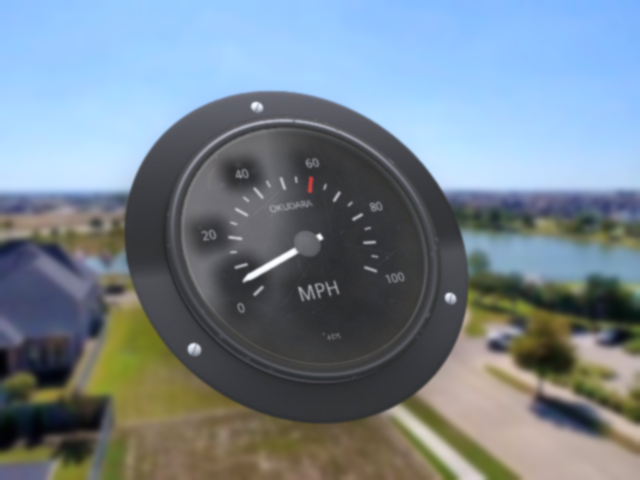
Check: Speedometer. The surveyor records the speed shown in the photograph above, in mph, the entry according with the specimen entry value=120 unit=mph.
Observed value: value=5 unit=mph
